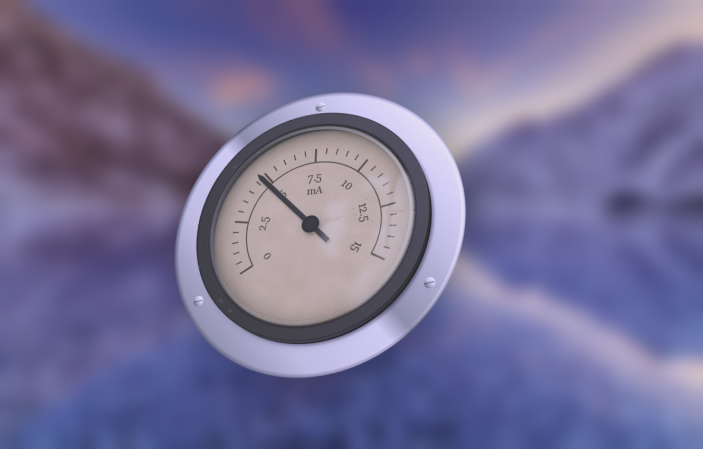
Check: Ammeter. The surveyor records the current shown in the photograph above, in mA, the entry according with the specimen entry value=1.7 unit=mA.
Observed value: value=4.75 unit=mA
